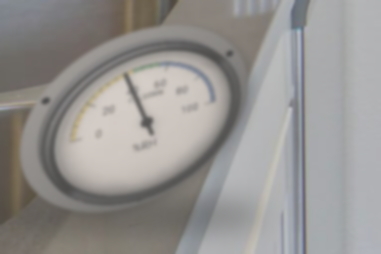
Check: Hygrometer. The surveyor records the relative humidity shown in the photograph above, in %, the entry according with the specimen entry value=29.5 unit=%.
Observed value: value=40 unit=%
